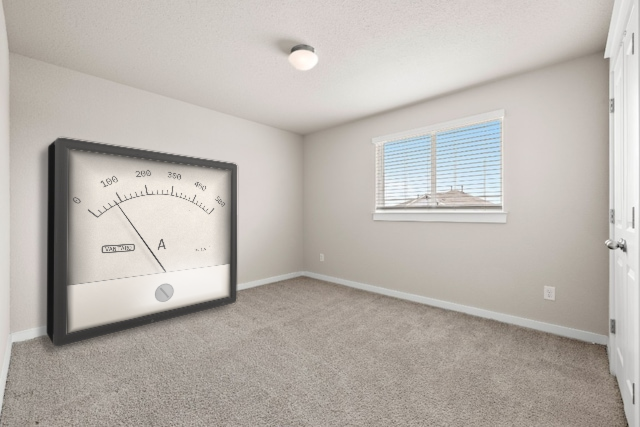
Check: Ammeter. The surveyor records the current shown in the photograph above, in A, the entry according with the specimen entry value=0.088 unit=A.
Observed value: value=80 unit=A
